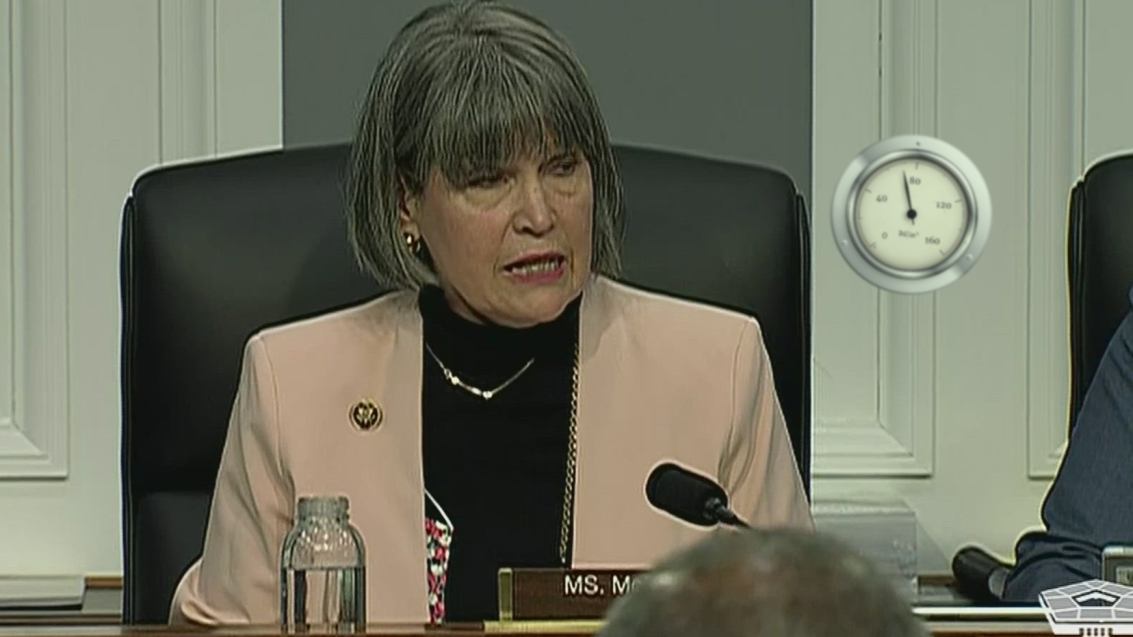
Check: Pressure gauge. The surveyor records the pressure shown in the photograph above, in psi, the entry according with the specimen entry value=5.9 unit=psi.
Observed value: value=70 unit=psi
